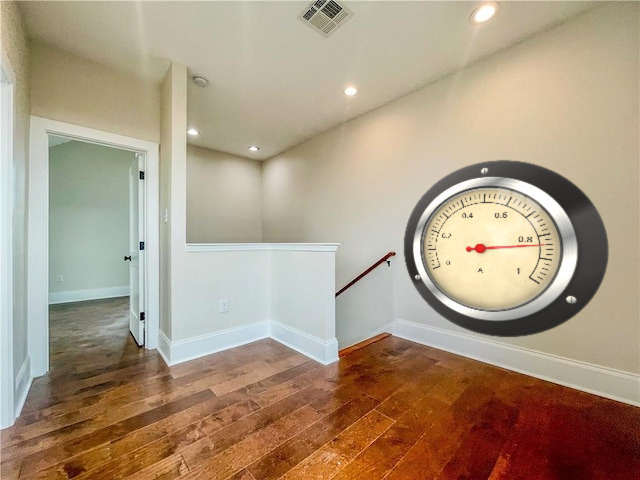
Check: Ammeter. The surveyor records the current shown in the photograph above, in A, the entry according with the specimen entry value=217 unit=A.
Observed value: value=0.84 unit=A
